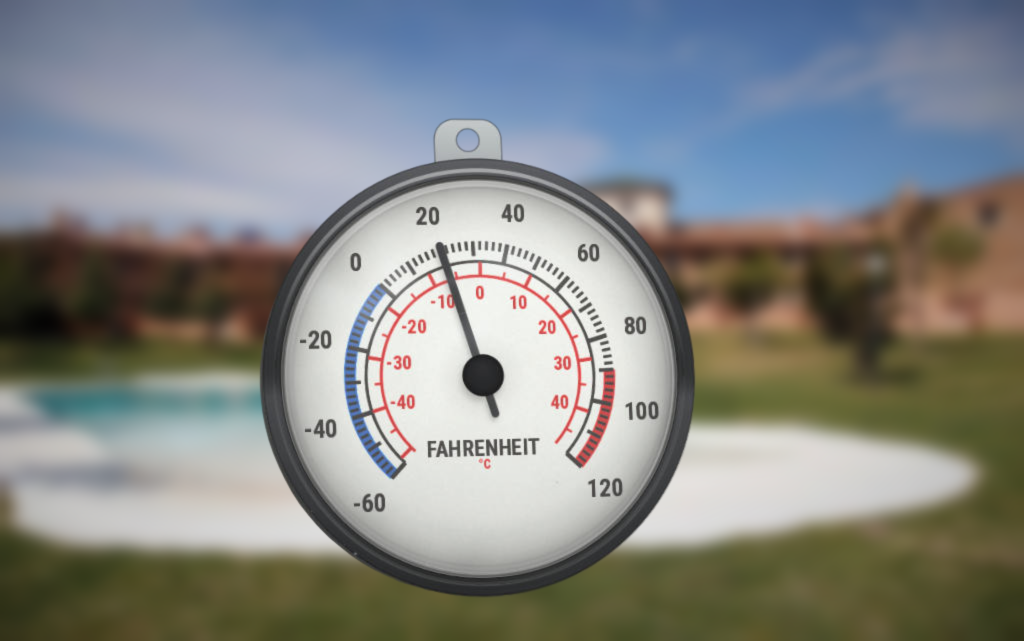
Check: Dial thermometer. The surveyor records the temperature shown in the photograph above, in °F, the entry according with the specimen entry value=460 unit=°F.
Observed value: value=20 unit=°F
